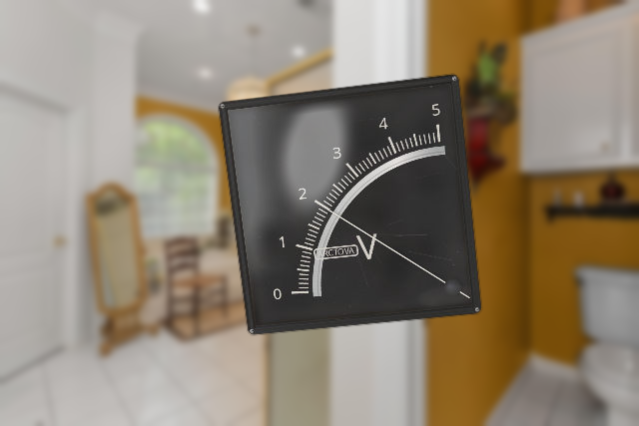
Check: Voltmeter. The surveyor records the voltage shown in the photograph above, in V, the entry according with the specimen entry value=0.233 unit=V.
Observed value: value=2 unit=V
